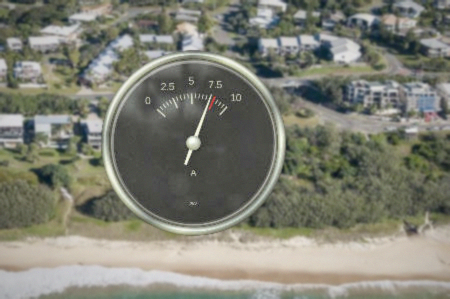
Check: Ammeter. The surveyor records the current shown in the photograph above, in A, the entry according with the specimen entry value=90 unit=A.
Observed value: value=7.5 unit=A
